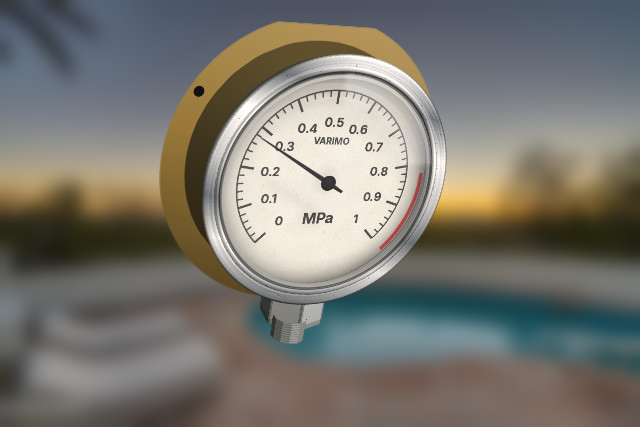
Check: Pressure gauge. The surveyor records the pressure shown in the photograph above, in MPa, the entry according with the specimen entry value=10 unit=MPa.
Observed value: value=0.28 unit=MPa
